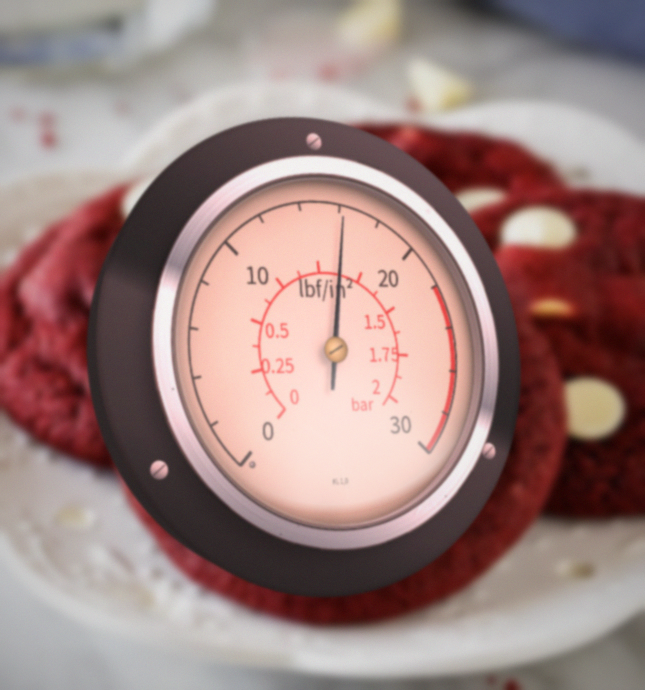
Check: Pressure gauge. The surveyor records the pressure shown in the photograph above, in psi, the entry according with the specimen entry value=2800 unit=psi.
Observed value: value=16 unit=psi
